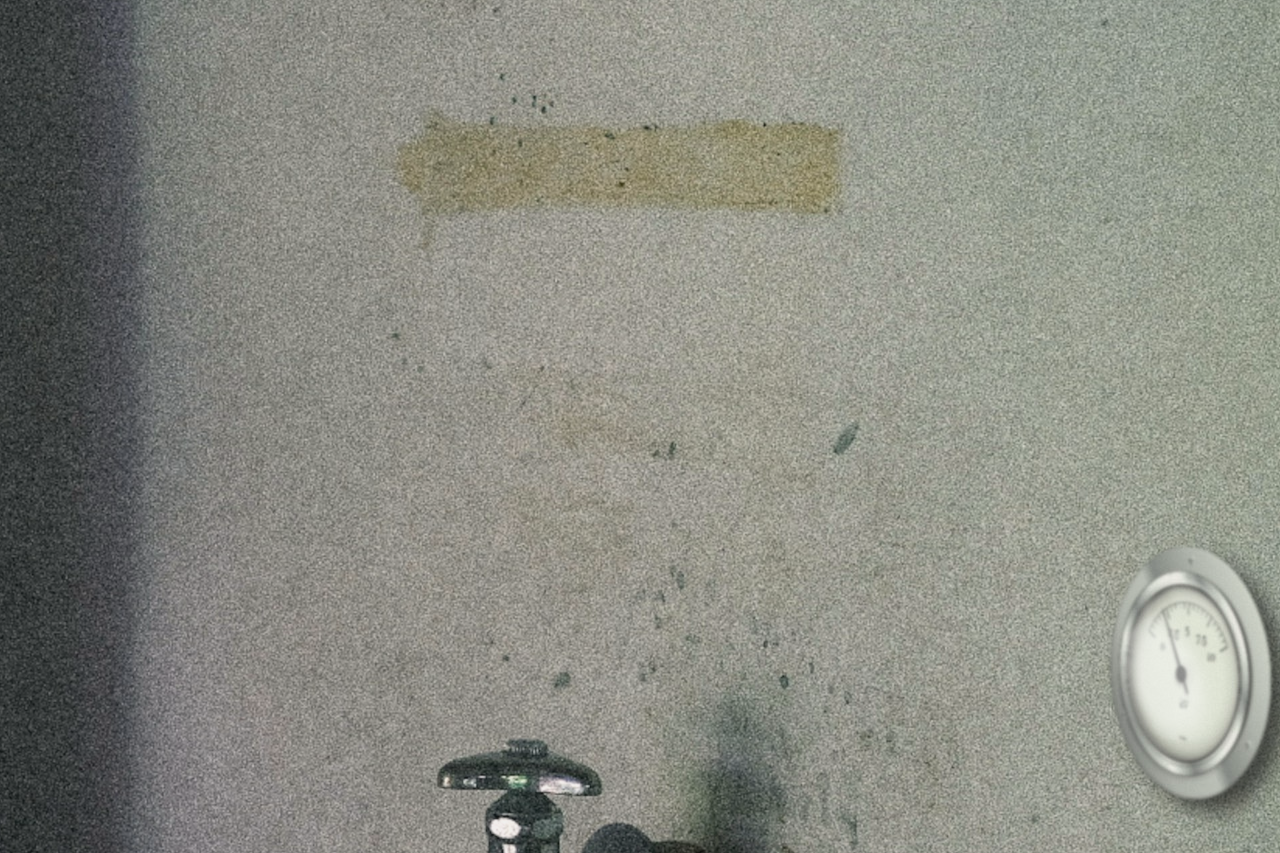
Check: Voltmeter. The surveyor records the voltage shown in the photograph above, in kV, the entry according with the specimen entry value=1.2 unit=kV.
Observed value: value=2.5 unit=kV
